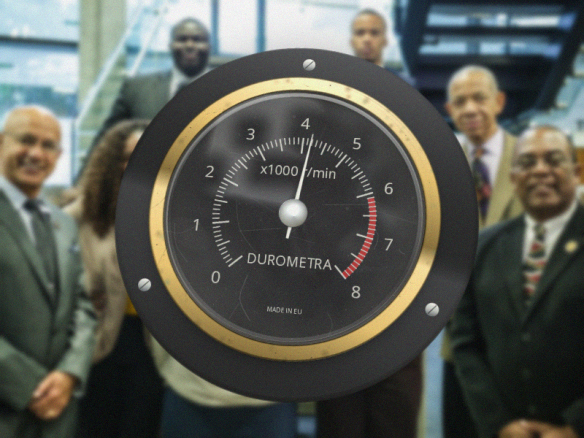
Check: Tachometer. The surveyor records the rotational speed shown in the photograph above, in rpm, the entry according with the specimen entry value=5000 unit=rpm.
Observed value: value=4200 unit=rpm
